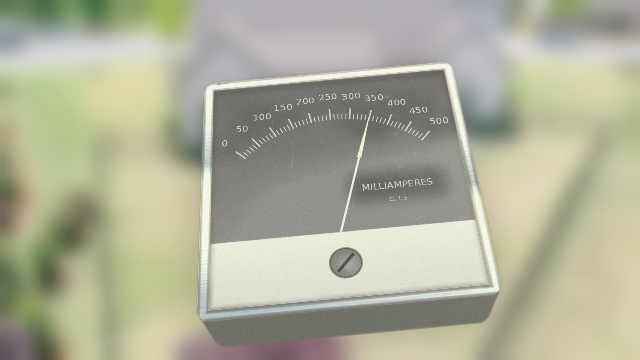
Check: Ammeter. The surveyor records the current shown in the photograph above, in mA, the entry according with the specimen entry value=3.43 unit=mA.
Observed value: value=350 unit=mA
